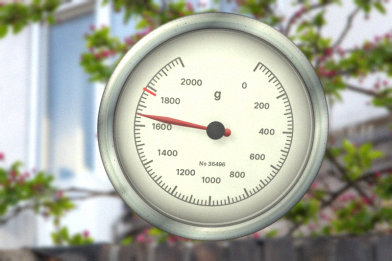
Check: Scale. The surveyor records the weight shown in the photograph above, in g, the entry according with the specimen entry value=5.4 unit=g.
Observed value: value=1660 unit=g
